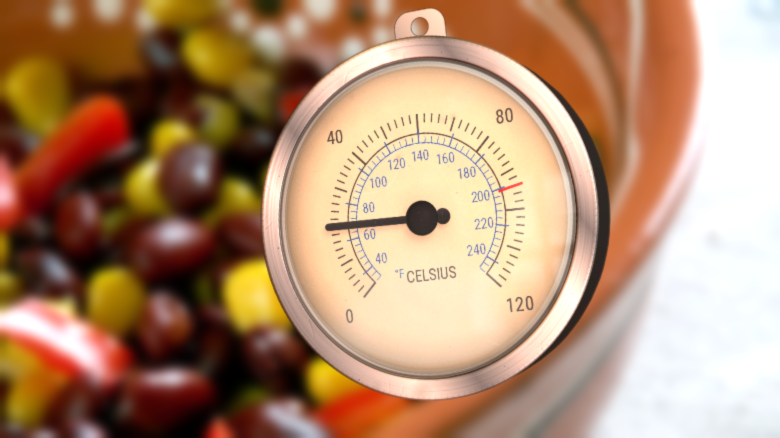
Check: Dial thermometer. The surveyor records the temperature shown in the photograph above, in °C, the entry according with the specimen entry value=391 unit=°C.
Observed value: value=20 unit=°C
